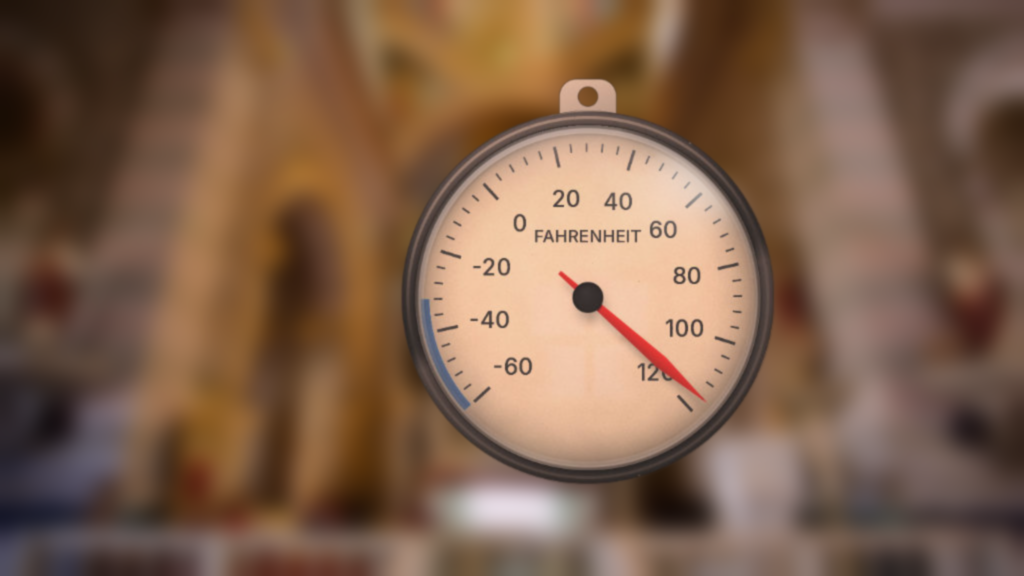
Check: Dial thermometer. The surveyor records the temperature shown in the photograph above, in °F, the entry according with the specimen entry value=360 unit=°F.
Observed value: value=116 unit=°F
